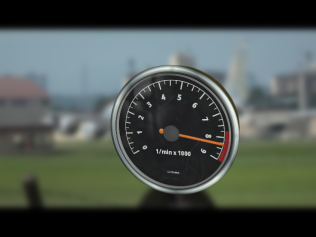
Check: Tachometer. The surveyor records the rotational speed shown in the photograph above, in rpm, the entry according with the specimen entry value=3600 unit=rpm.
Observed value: value=8250 unit=rpm
